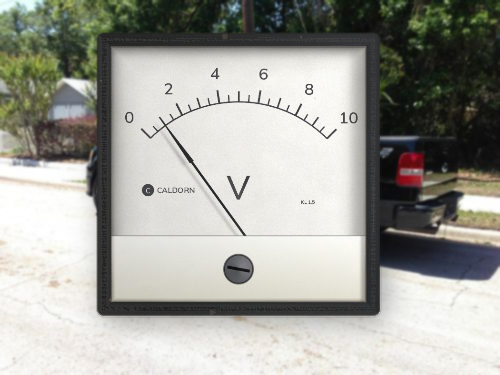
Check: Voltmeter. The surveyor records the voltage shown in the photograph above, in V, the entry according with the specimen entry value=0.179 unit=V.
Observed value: value=1 unit=V
